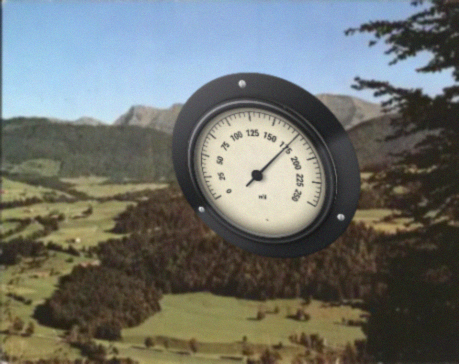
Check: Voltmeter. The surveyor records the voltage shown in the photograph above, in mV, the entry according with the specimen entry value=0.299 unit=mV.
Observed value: value=175 unit=mV
